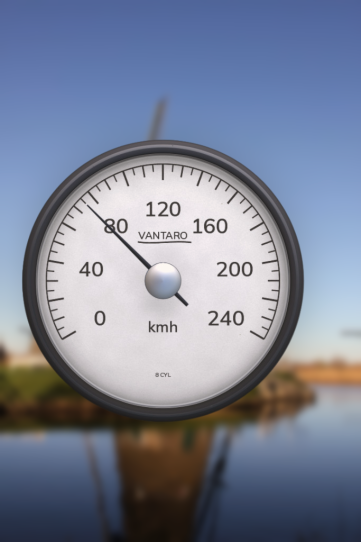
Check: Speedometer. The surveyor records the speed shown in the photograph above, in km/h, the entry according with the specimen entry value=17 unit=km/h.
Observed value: value=75 unit=km/h
